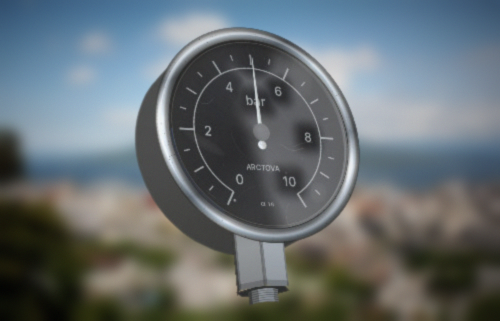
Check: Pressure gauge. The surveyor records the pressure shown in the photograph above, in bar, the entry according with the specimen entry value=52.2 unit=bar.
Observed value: value=5 unit=bar
